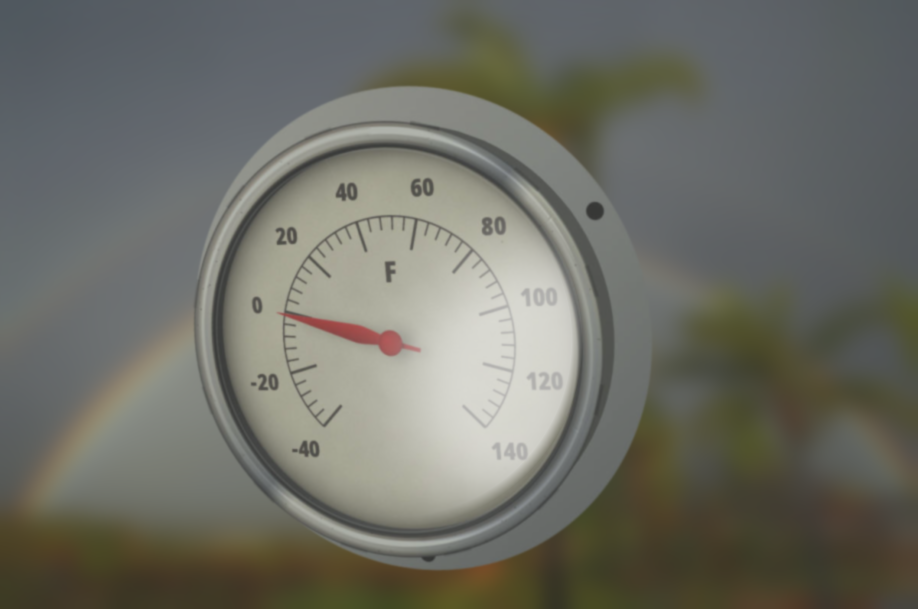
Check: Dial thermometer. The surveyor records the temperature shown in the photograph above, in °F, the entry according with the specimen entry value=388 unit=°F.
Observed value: value=0 unit=°F
